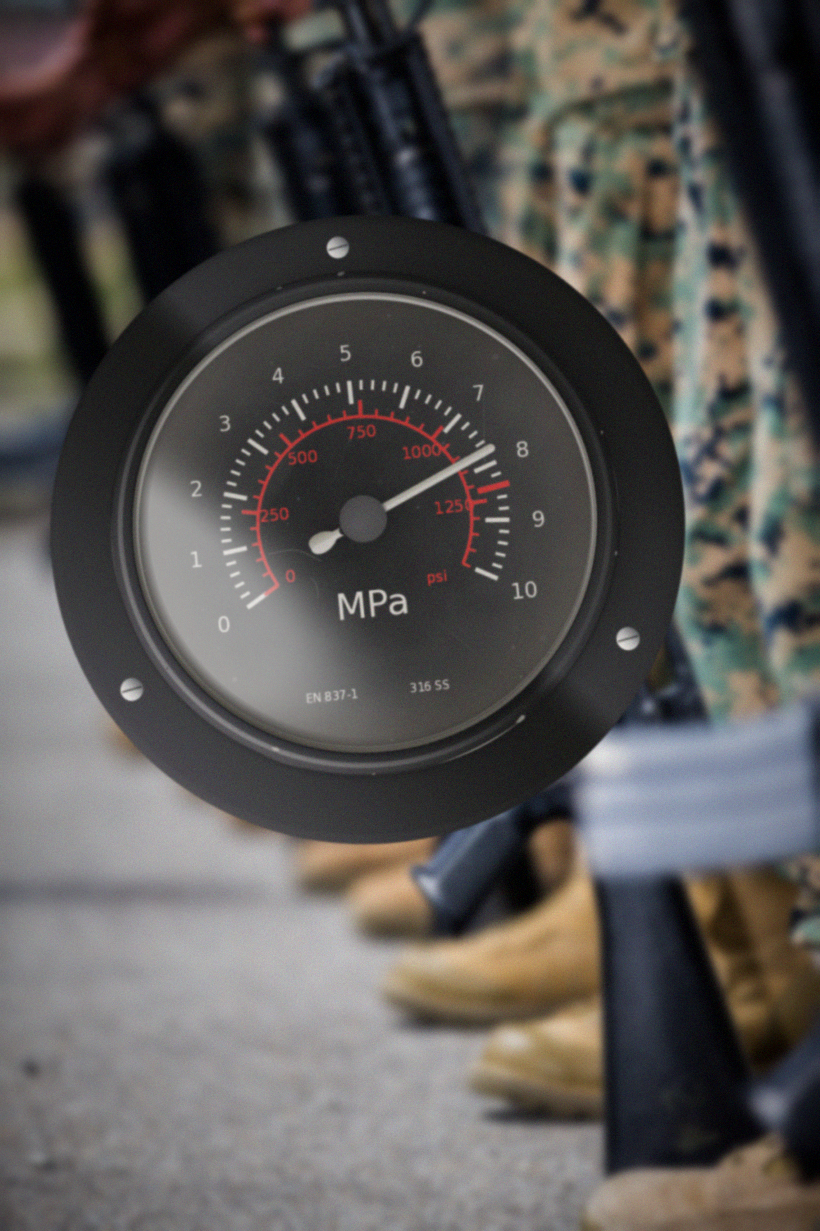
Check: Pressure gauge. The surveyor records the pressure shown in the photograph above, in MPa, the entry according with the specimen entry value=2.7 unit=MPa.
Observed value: value=7.8 unit=MPa
